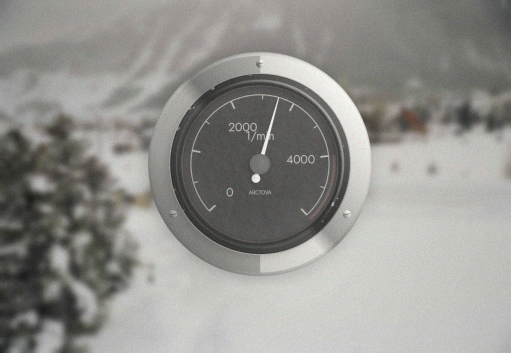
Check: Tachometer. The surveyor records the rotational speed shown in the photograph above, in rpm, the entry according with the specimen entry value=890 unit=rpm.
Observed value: value=2750 unit=rpm
